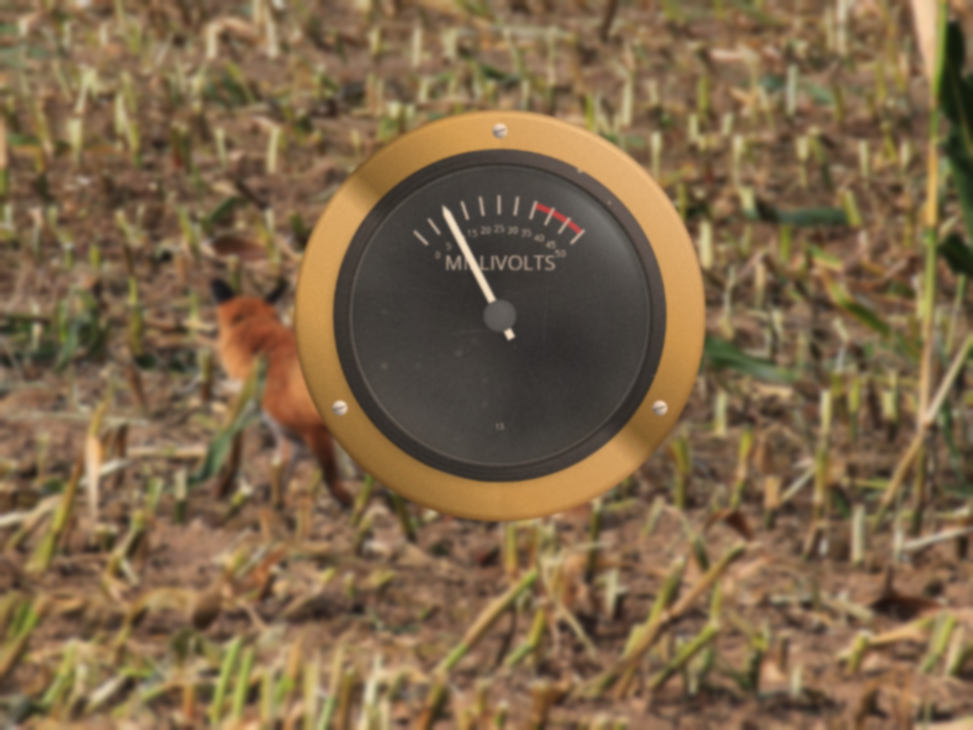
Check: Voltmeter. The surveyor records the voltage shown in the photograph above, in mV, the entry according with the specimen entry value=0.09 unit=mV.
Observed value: value=10 unit=mV
